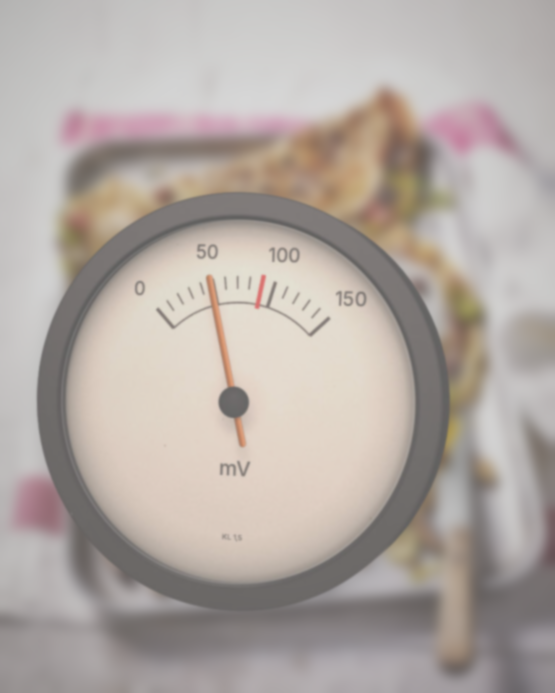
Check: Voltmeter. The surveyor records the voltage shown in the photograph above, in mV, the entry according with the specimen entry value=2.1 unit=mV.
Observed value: value=50 unit=mV
